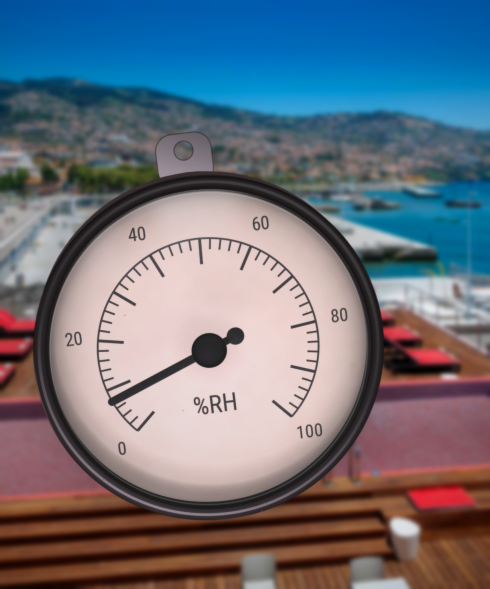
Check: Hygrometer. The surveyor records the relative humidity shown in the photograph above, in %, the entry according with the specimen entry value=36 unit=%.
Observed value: value=8 unit=%
